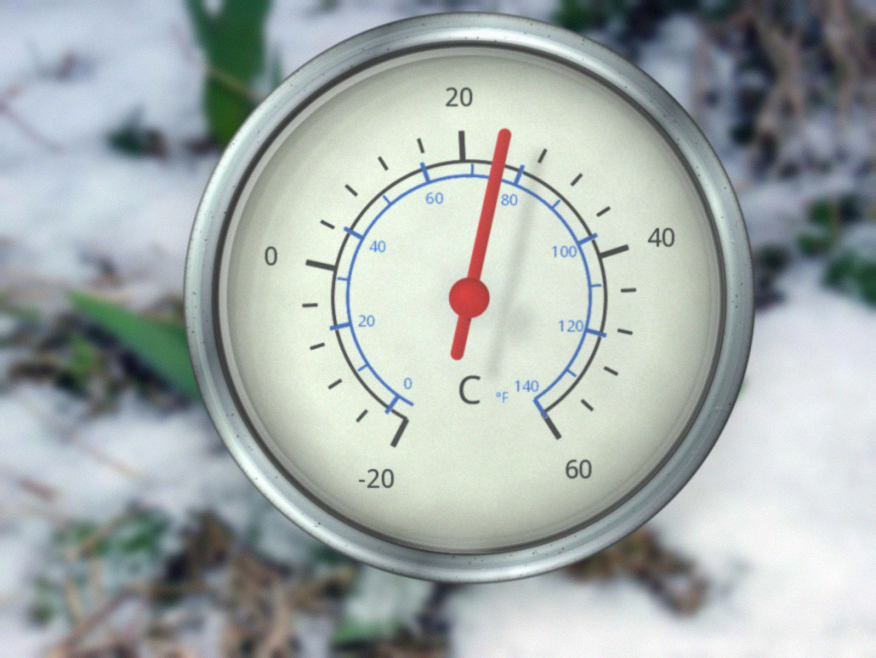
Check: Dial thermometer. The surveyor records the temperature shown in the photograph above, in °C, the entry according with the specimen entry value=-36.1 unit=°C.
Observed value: value=24 unit=°C
